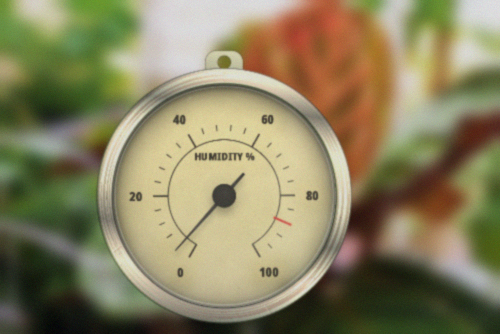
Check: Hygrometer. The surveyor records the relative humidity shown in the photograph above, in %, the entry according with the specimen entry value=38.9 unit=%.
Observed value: value=4 unit=%
